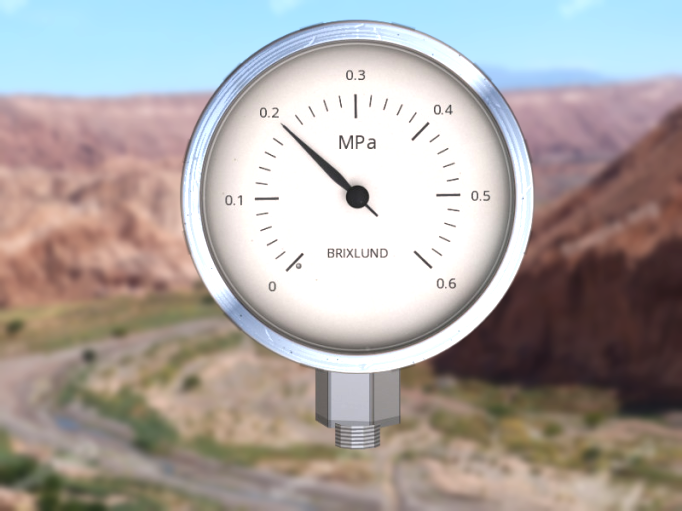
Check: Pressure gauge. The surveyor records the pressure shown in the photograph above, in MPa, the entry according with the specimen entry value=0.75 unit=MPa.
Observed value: value=0.2 unit=MPa
